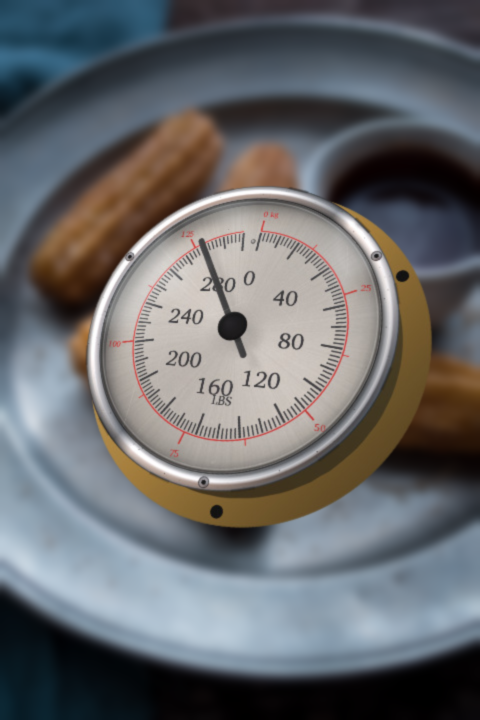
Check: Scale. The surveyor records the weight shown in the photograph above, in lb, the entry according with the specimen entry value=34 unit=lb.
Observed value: value=280 unit=lb
